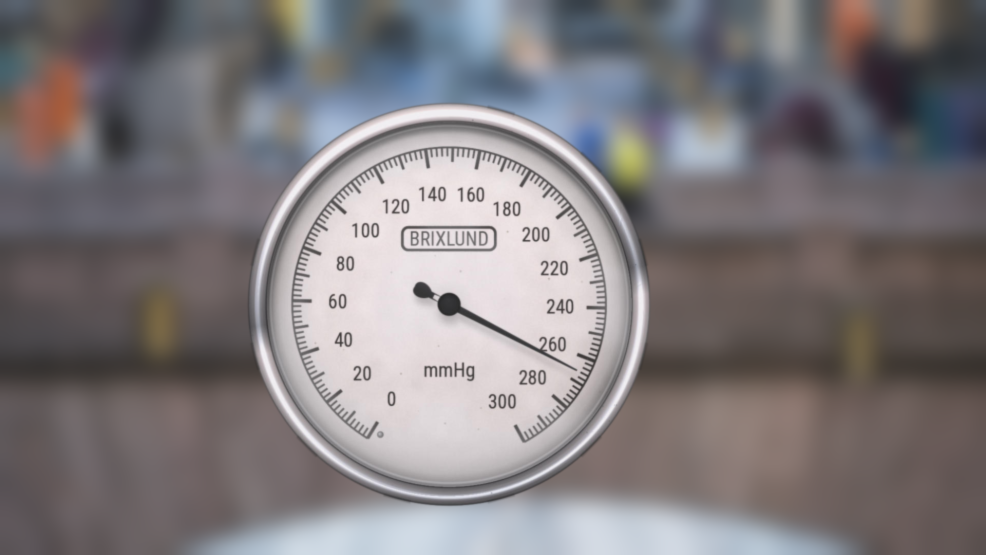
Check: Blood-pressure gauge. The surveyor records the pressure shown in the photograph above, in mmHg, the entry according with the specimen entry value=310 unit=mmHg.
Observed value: value=266 unit=mmHg
